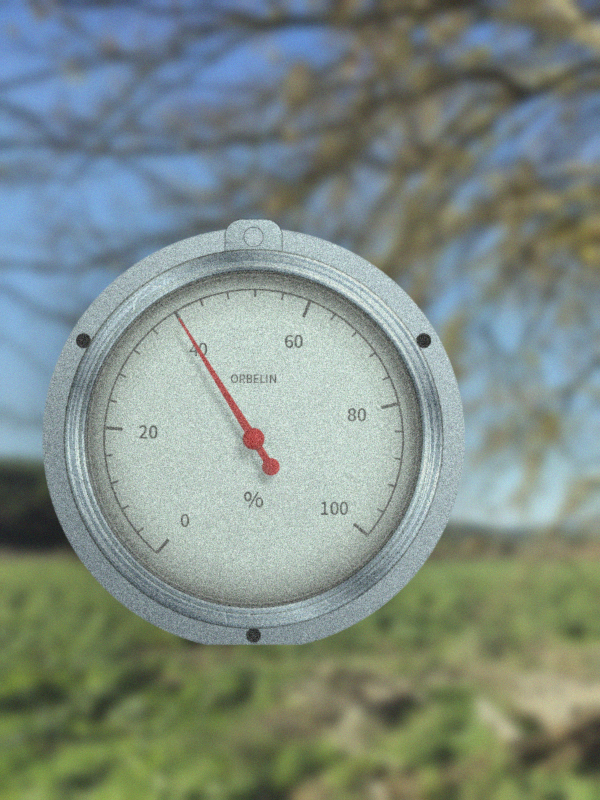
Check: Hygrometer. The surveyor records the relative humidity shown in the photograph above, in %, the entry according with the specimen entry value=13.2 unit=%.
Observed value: value=40 unit=%
